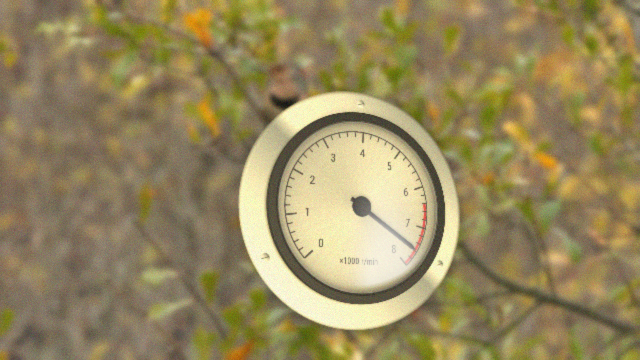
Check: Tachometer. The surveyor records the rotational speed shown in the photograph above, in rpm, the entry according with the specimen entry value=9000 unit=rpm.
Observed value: value=7600 unit=rpm
